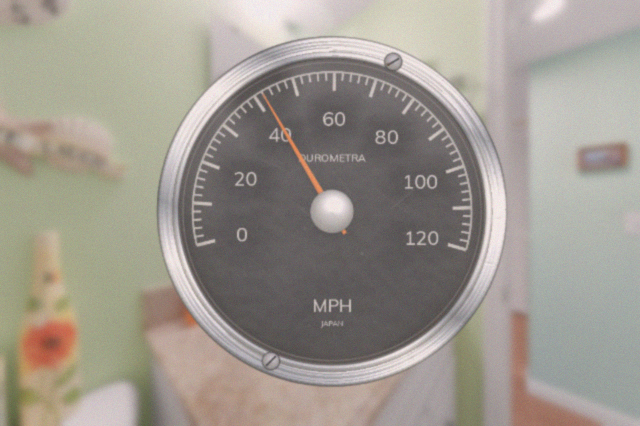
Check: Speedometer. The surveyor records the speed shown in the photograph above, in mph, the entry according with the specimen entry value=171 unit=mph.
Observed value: value=42 unit=mph
